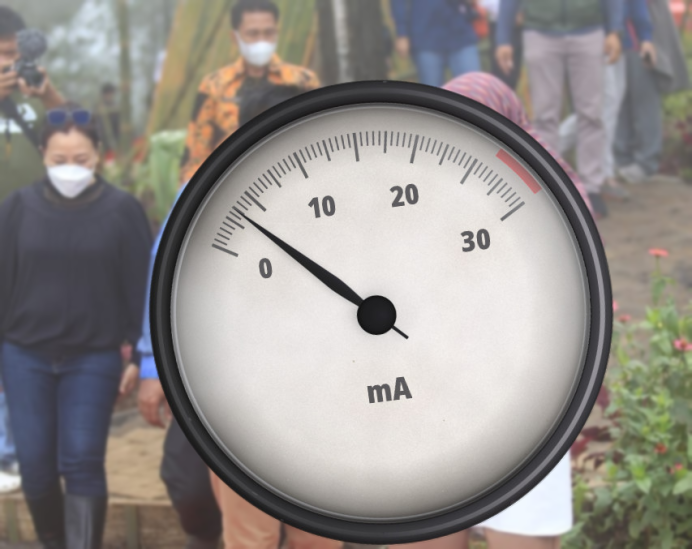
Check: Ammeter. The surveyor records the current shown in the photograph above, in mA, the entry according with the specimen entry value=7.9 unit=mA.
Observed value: value=3.5 unit=mA
